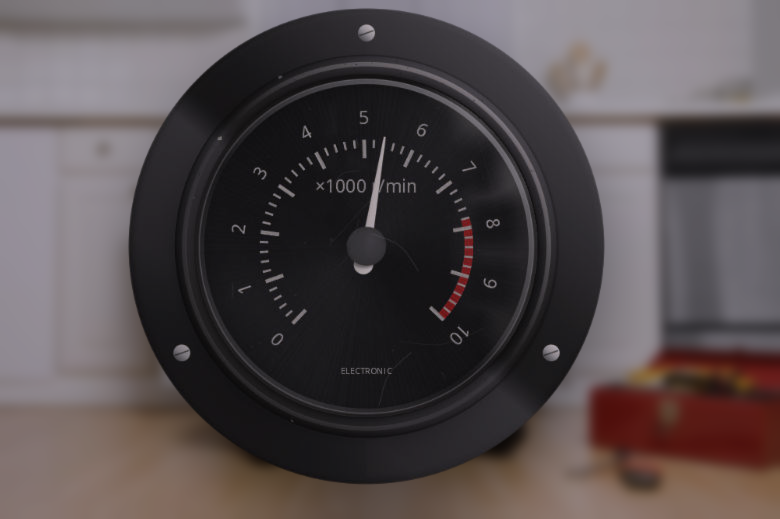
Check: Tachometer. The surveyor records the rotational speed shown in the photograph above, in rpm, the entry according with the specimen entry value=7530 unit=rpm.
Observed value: value=5400 unit=rpm
